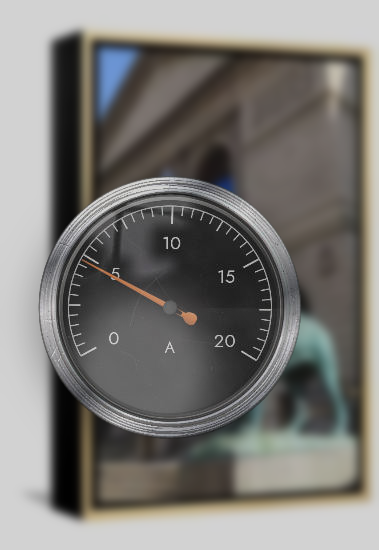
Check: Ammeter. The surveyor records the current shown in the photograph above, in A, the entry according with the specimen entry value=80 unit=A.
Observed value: value=4.75 unit=A
